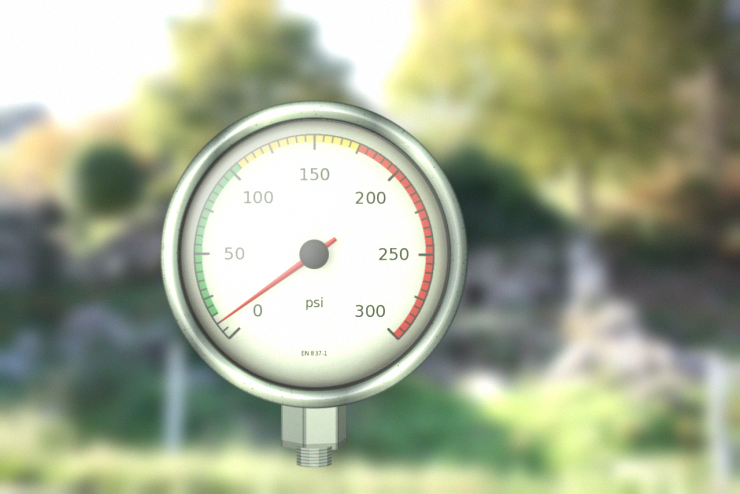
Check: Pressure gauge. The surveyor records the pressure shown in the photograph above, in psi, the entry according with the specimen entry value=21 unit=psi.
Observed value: value=10 unit=psi
